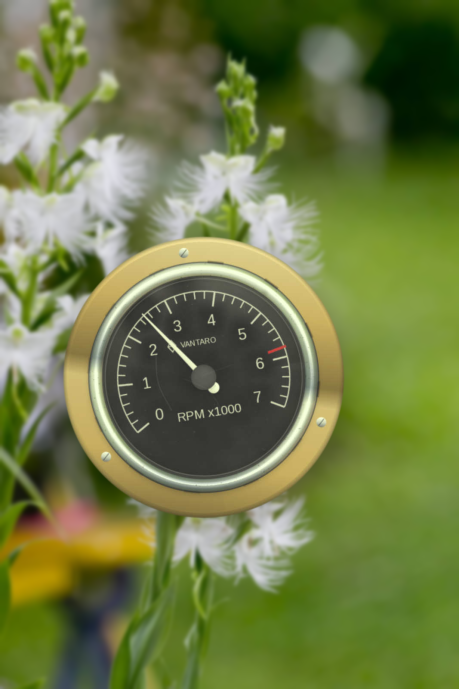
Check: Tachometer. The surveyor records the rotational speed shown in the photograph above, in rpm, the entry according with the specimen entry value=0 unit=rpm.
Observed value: value=2500 unit=rpm
